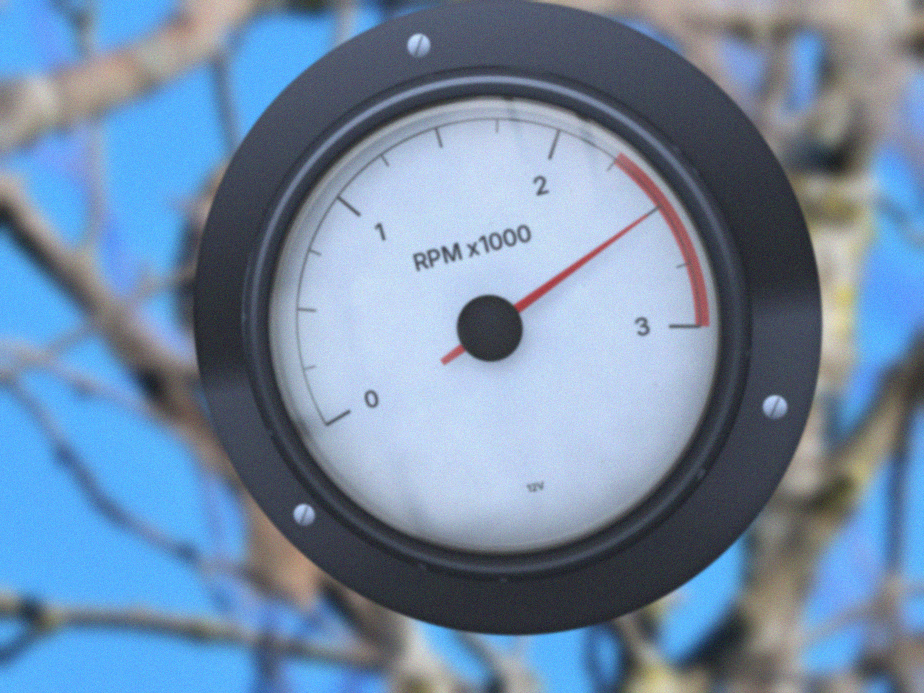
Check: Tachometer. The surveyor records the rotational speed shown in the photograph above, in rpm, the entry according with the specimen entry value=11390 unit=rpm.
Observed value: value=2500 unit=rpm
